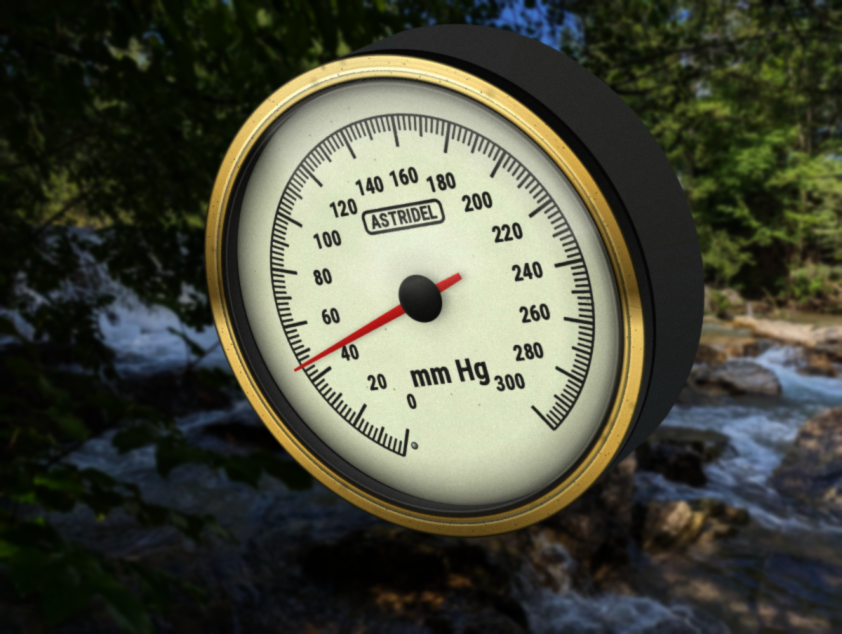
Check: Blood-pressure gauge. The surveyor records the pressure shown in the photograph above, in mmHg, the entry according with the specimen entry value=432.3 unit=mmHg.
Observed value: value=46 unit=mmHg
